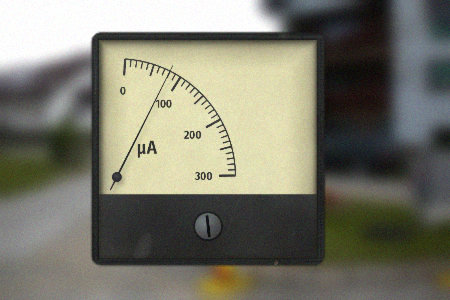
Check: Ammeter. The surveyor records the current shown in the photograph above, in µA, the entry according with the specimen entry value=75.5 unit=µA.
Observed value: value=80 unit=µA
